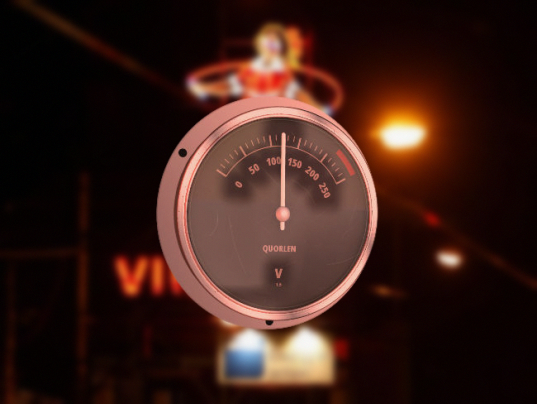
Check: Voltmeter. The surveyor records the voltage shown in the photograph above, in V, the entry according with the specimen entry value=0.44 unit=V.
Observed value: value=120 unit=V
